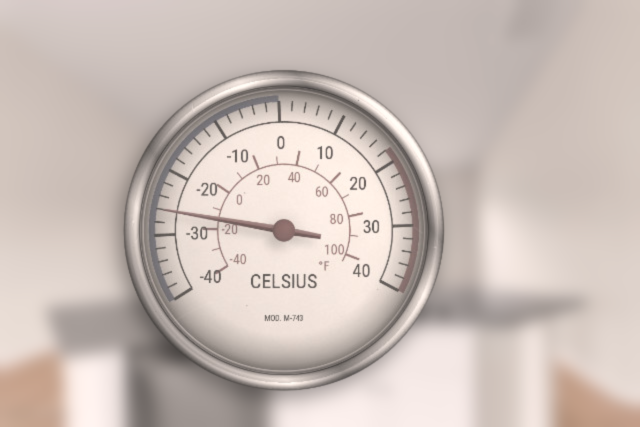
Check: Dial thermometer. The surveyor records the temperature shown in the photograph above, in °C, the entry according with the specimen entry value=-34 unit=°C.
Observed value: value=-26 unit=°C
